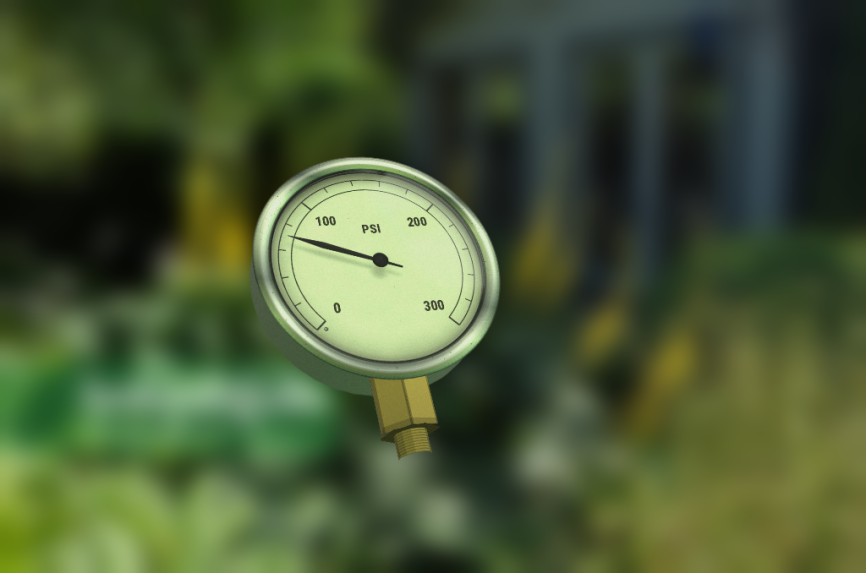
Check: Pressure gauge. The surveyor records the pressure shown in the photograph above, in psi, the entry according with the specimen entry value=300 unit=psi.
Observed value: value=70 unit=psi
